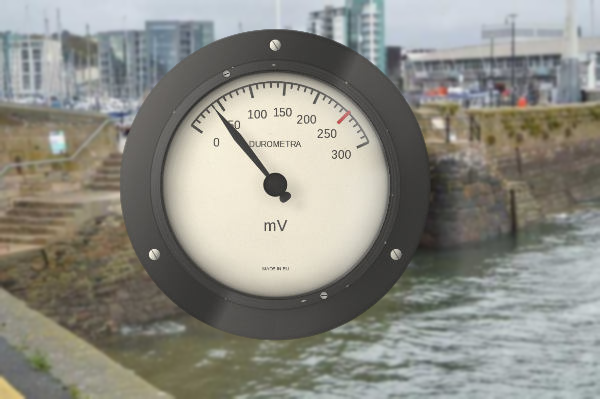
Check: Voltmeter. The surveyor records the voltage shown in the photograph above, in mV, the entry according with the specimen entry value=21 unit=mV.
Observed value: value=40 unit=mV
